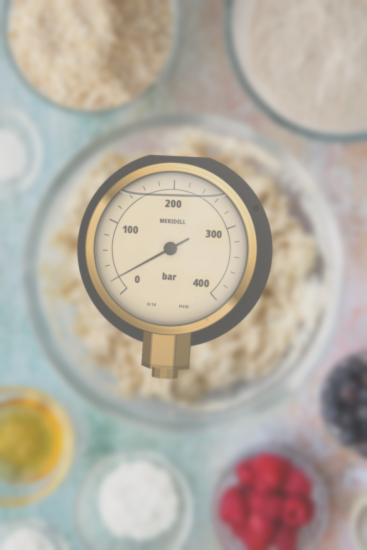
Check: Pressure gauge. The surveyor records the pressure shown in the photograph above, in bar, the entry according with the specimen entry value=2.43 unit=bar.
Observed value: value=20 unit=bar
